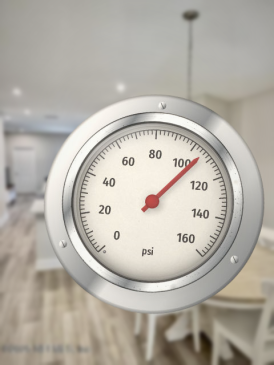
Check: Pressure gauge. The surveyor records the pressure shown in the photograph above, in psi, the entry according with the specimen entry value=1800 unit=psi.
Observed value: value=106 unit=psi
